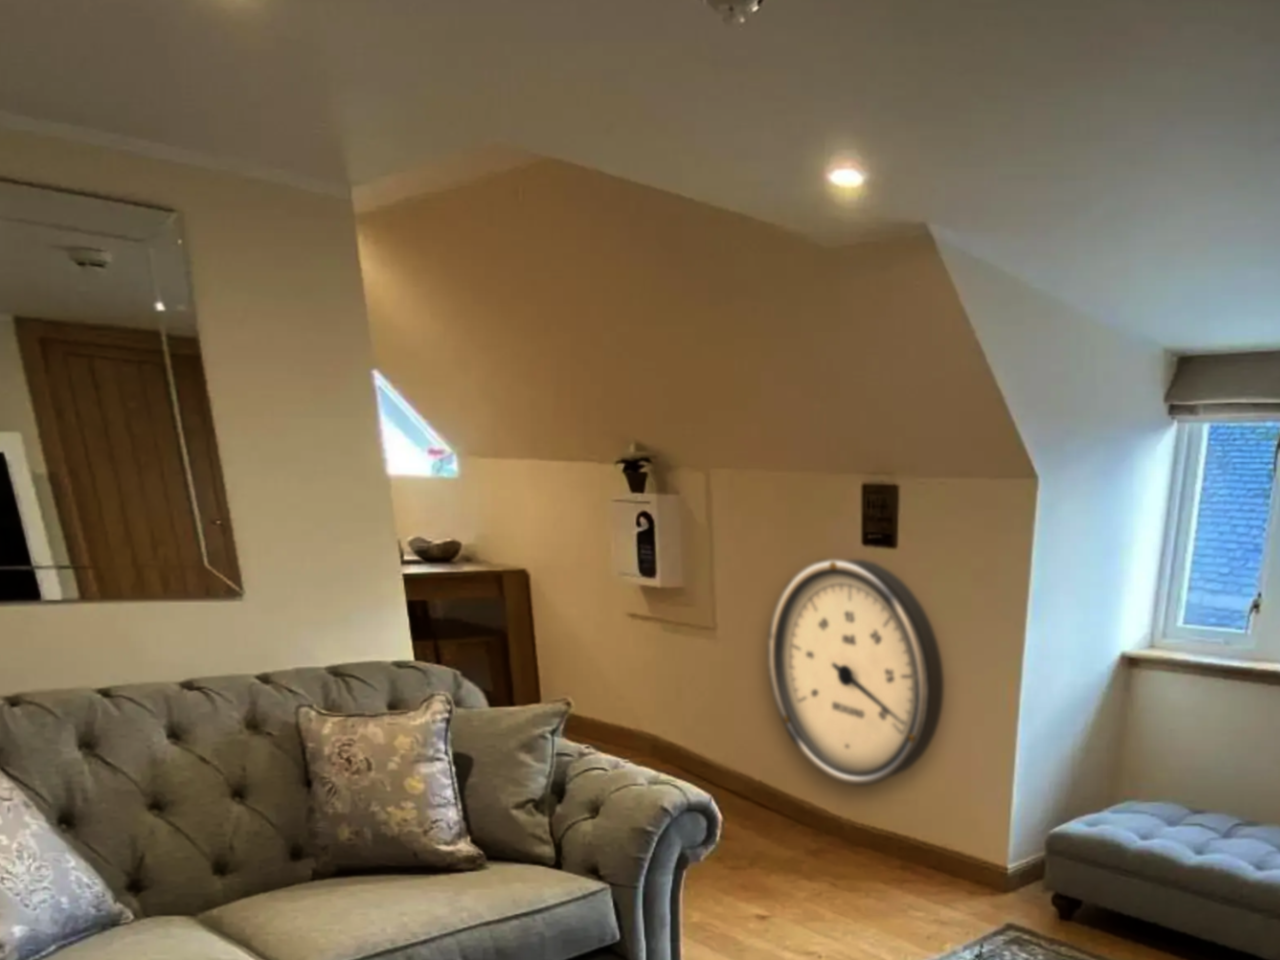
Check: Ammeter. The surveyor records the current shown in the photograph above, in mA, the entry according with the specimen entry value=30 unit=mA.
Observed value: value=29 unit=mA
